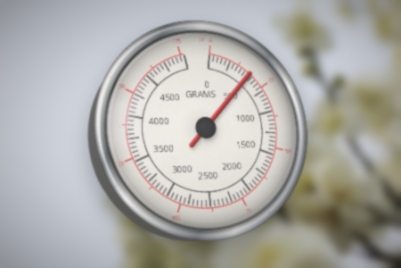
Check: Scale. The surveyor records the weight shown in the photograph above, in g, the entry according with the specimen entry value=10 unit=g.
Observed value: value=500 unit=g
